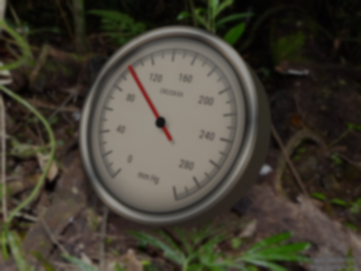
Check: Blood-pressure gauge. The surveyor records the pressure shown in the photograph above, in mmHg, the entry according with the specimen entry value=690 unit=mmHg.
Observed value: value=100 unit=mmHg
